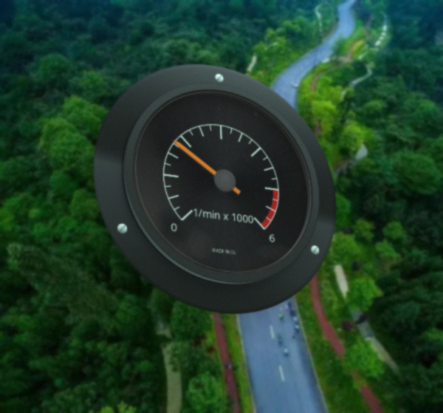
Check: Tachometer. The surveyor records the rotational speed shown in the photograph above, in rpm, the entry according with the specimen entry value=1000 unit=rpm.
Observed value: value=1750 unit=rpm
